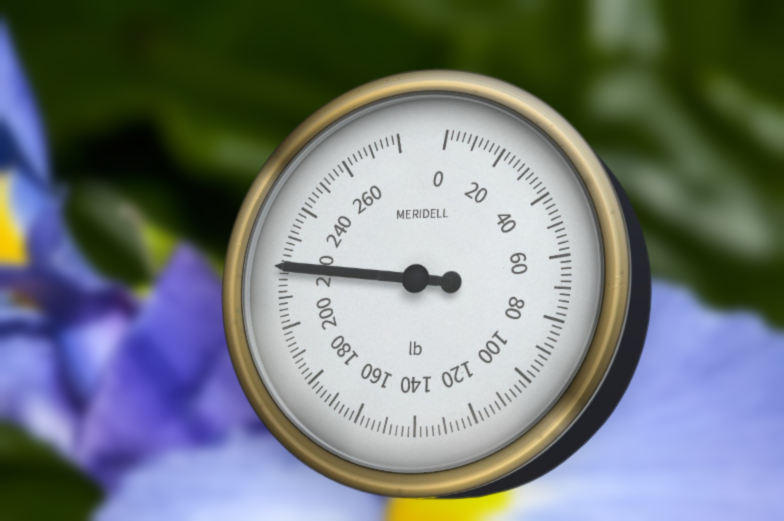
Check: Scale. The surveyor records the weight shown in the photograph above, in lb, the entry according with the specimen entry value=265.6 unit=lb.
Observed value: value=220 unit=lb
